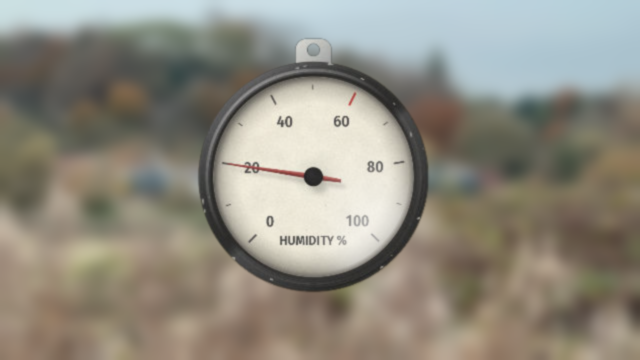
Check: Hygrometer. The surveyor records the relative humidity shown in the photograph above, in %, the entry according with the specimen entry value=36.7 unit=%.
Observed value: value=20 unit=%
